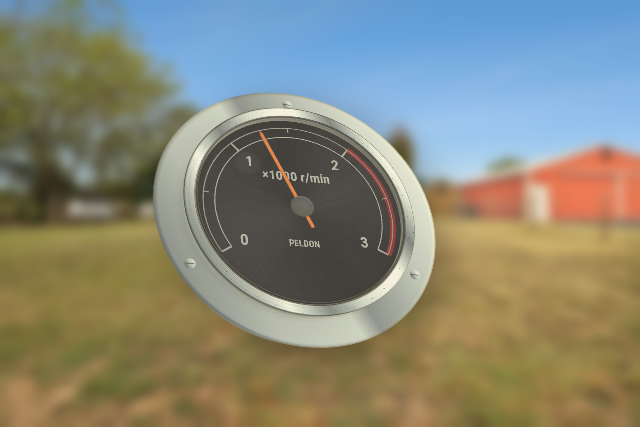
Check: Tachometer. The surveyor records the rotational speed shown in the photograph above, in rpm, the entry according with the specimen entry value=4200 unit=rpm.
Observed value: value=1250 unit=rpm
